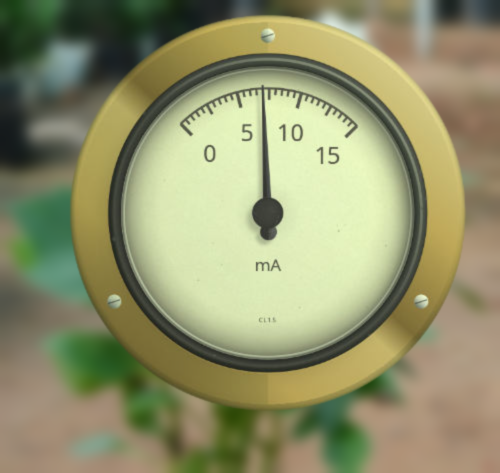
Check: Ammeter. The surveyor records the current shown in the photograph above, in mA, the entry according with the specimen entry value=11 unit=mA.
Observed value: value=7 unit=mA
